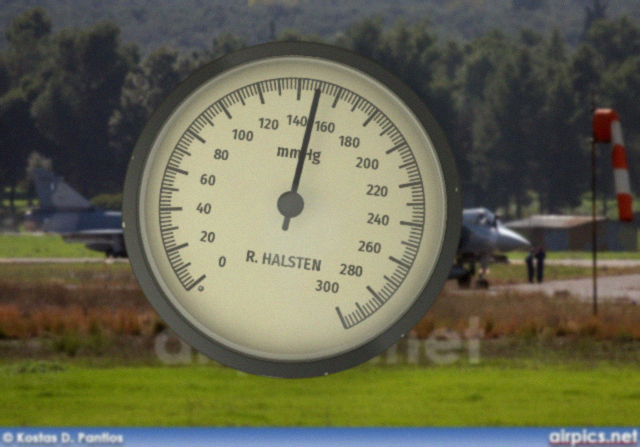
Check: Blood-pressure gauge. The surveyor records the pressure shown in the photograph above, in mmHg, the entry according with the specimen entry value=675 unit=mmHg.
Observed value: value=150 unit=mmHg
